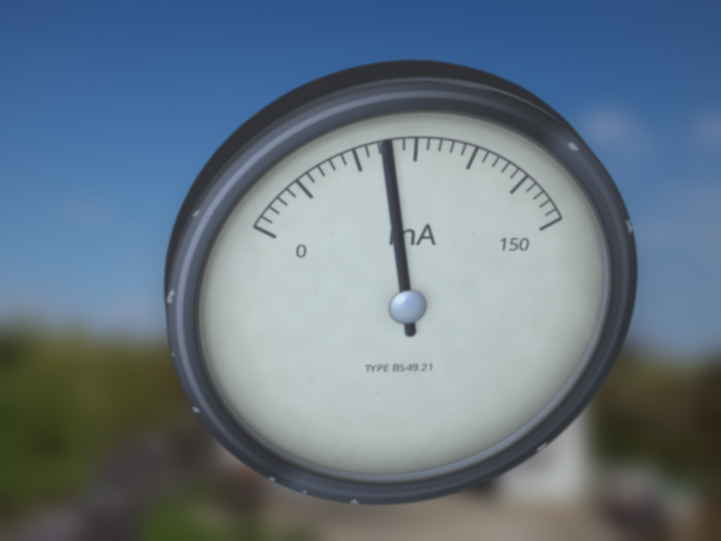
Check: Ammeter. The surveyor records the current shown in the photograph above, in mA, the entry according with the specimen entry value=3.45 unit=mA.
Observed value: value=62.5 unit=mA
